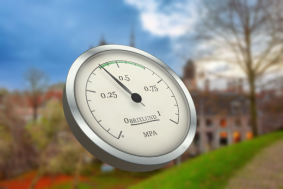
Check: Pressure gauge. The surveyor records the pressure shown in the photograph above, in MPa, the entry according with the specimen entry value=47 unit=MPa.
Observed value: value=0.4 unit=MPa
